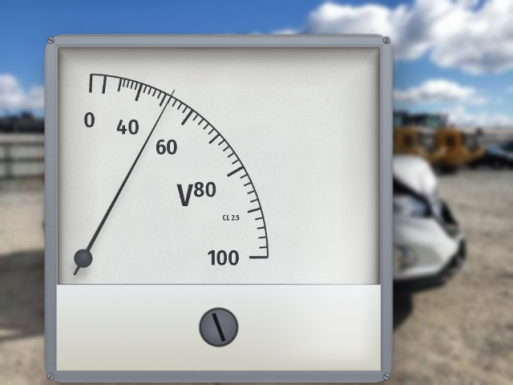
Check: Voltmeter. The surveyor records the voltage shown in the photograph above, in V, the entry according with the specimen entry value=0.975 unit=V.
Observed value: value=52 unit=V
